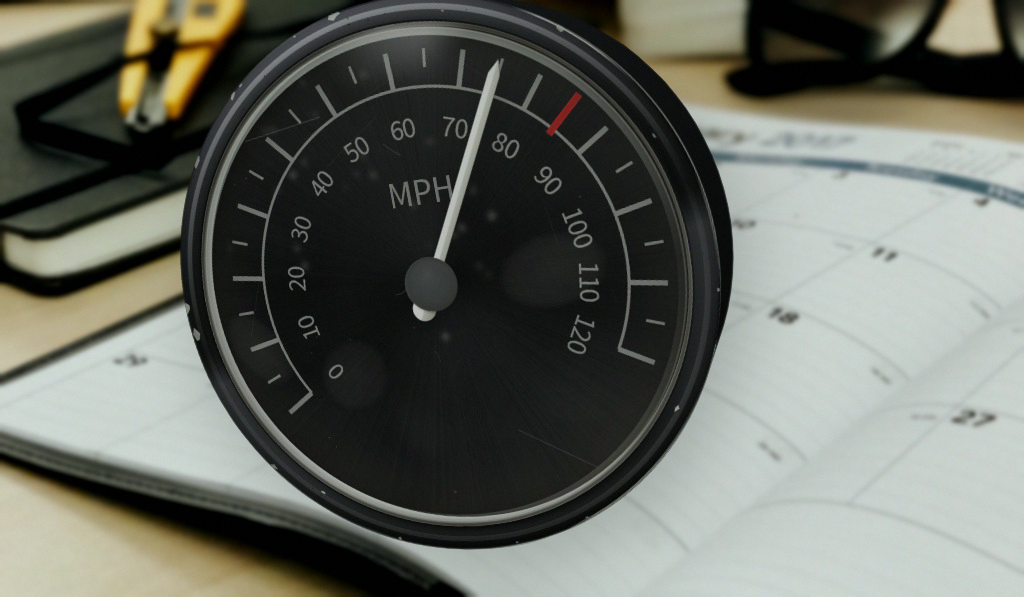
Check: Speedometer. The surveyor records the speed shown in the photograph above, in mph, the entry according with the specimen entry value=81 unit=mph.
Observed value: value=75 unit=mph
